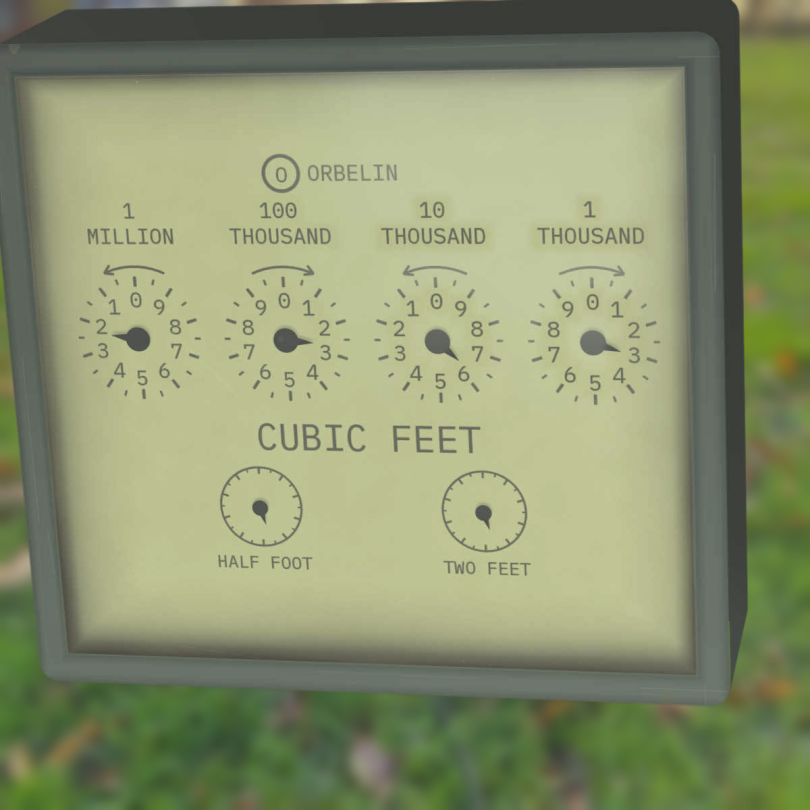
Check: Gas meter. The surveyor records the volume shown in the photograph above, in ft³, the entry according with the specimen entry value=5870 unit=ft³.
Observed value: value=226300 unit=ft³
